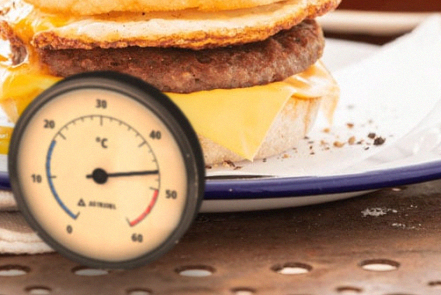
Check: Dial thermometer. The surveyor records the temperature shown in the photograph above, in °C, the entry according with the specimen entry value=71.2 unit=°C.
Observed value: value=46 unit=°C
